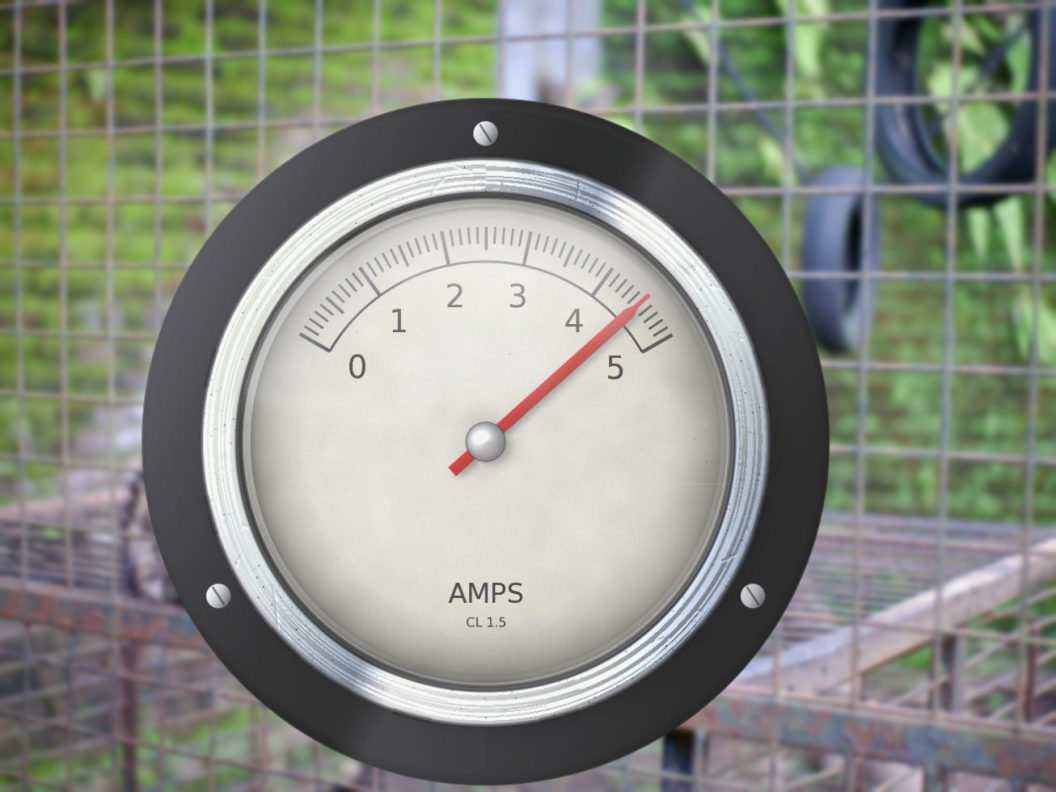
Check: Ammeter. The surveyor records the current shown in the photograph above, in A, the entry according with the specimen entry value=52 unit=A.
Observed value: value=4.5 unit=A
